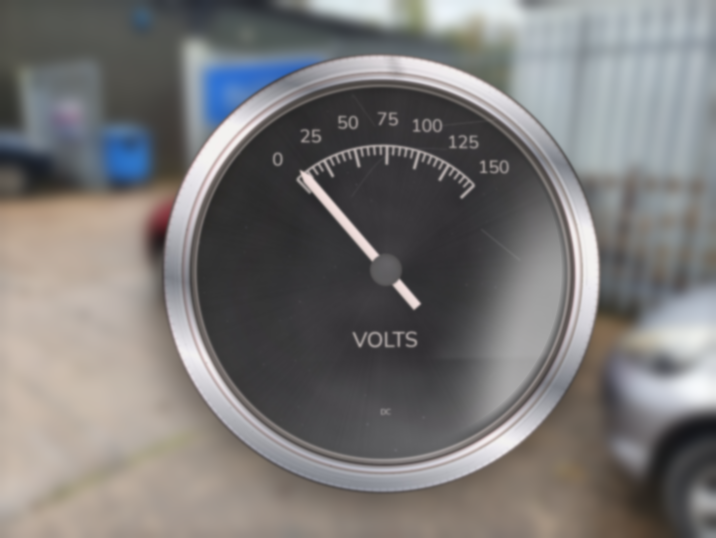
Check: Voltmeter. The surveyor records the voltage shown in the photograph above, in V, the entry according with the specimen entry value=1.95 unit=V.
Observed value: value=5 unit=V
